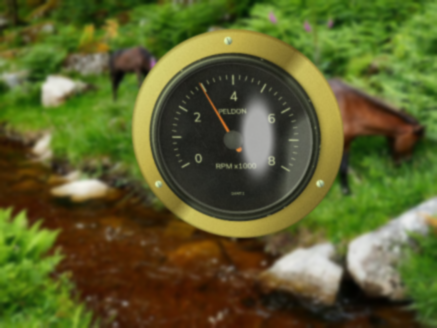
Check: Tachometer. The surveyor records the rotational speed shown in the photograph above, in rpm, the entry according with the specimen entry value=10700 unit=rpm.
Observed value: value=3000 unit=rpm
